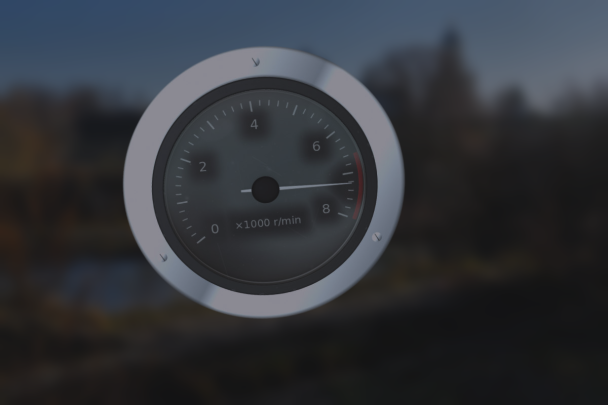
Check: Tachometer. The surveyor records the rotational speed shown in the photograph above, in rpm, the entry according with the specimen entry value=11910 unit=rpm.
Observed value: value=7200 unit=rpm
